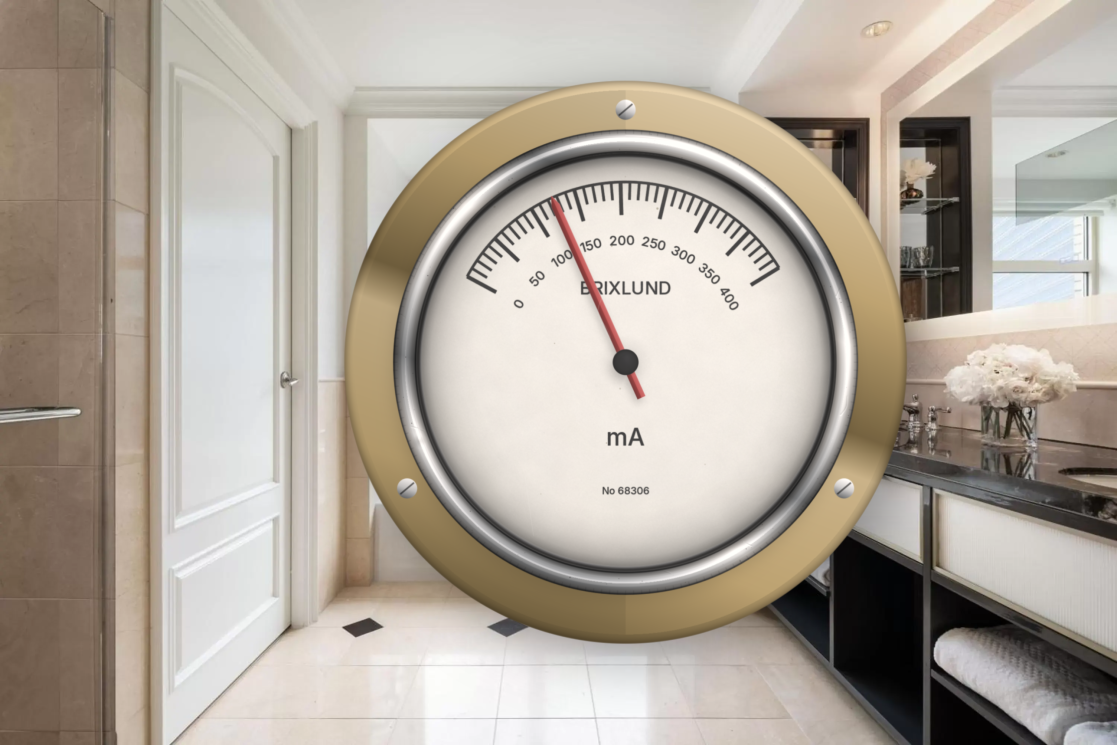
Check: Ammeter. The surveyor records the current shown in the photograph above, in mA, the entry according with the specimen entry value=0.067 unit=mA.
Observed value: value=125 unit=mA
